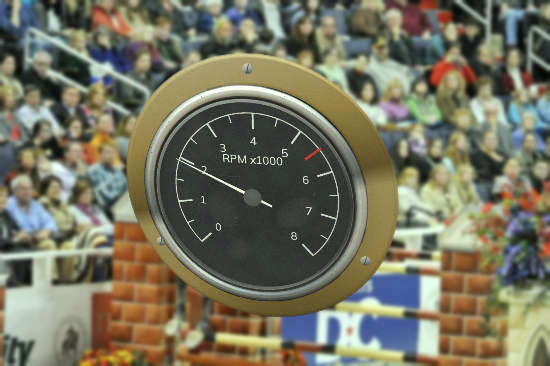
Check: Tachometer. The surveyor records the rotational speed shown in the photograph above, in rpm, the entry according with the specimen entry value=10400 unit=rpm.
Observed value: value=2000 unit=rpm
